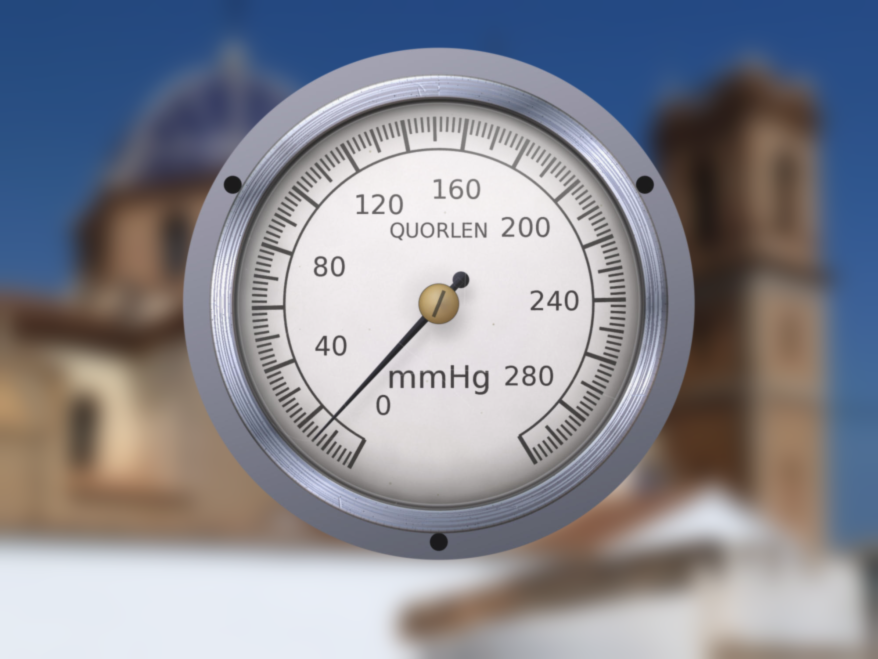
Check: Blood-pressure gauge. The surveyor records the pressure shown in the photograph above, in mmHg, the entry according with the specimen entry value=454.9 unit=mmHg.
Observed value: value=14 unit=mmHg
